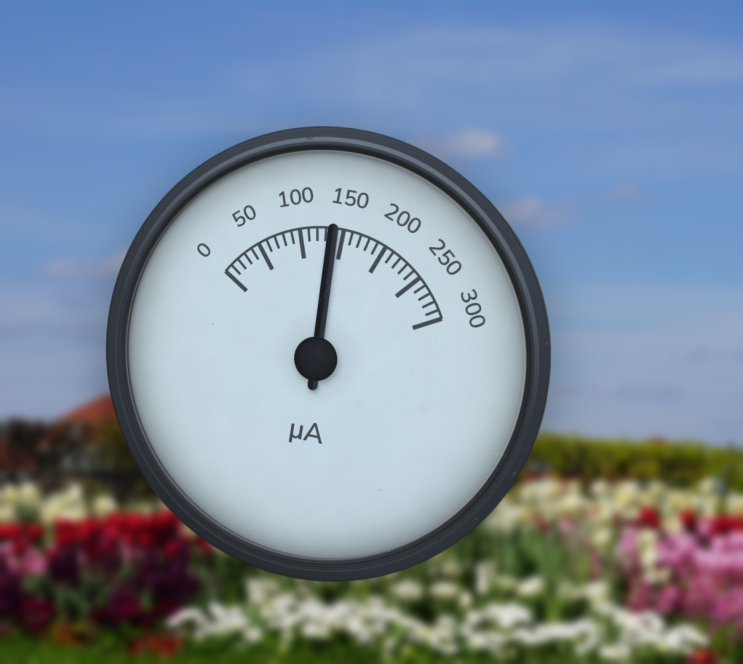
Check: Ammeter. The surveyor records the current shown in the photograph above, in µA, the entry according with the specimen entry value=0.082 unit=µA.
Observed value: value=140 unit=µA
